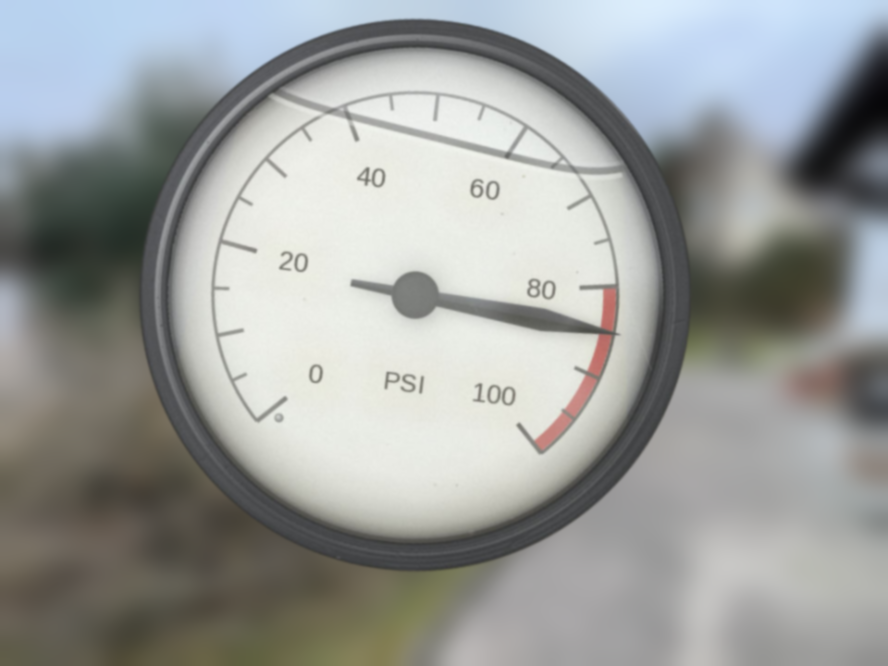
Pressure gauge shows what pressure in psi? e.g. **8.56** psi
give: **85** psi
